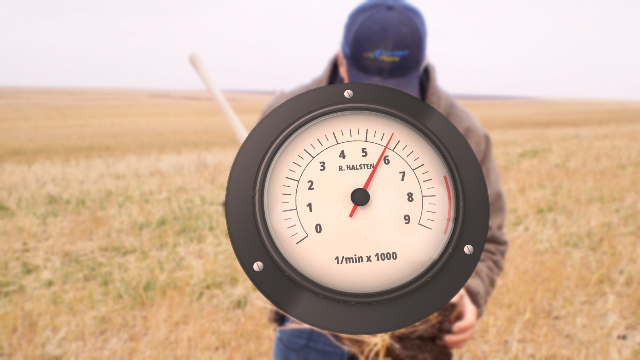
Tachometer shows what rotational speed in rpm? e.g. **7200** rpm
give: **5750** rpm
